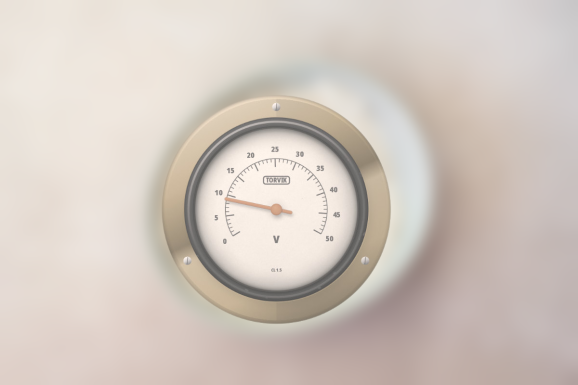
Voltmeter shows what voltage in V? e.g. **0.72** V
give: **9** V
